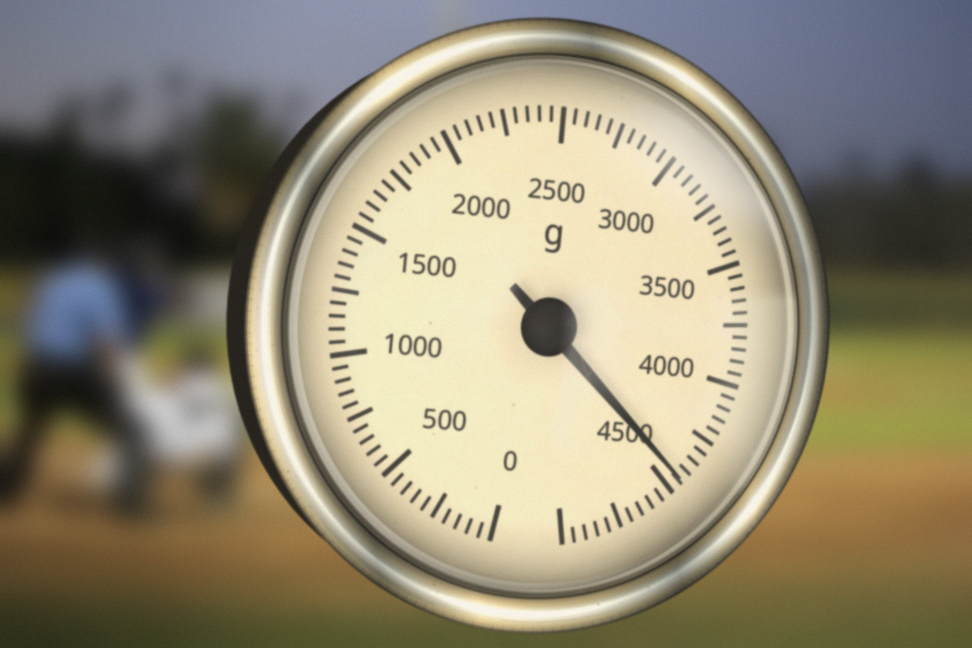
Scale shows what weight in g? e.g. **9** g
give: **4450** g
